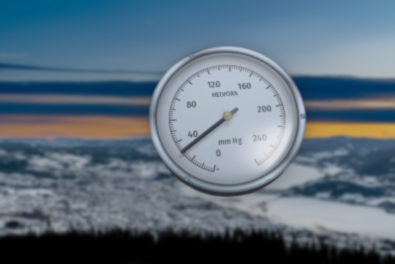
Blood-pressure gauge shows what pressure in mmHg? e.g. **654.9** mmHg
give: **30** mmHg
